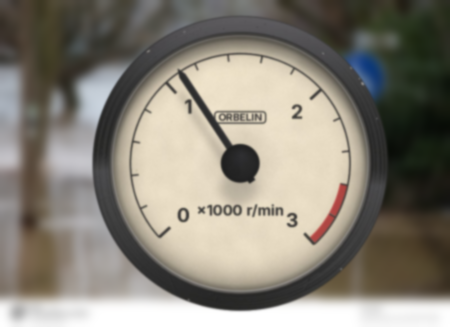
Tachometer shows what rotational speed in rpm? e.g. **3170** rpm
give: **1100** rpm
